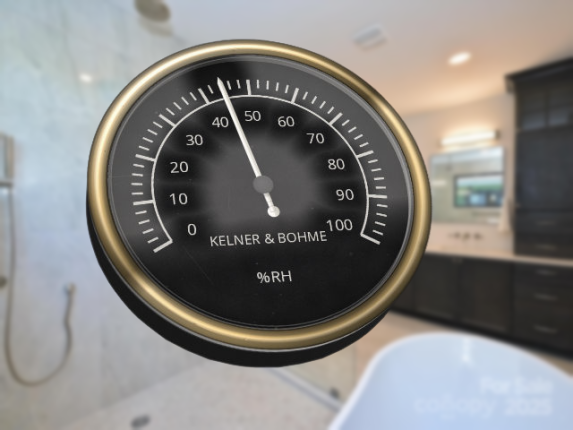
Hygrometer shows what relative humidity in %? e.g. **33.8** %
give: **44** %
